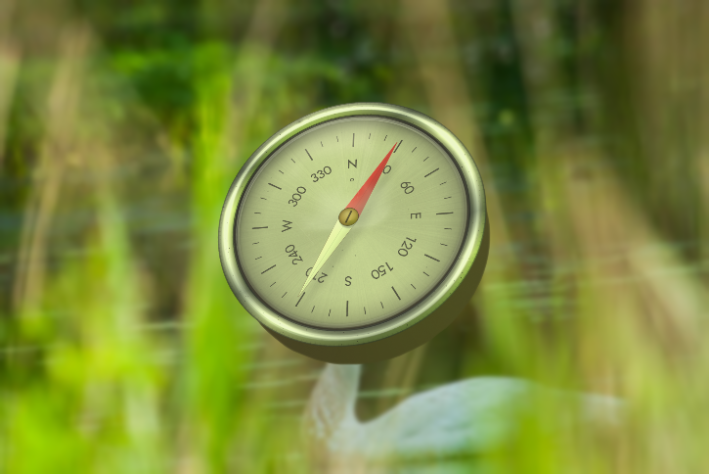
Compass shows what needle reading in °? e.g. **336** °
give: **30** °
